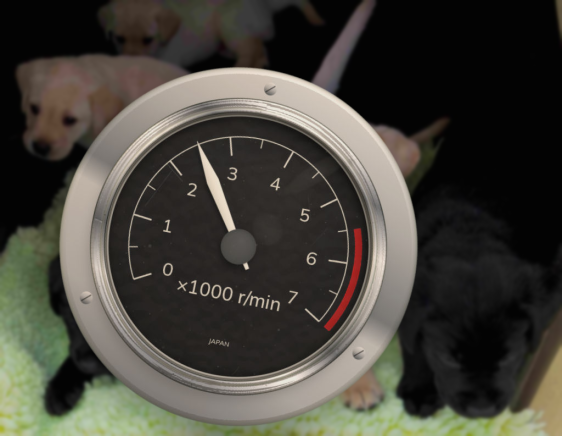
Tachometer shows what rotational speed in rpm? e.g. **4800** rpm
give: **2500** rpm
